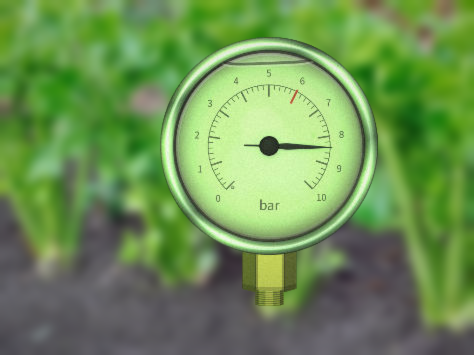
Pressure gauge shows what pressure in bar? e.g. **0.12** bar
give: **8.4** bar
